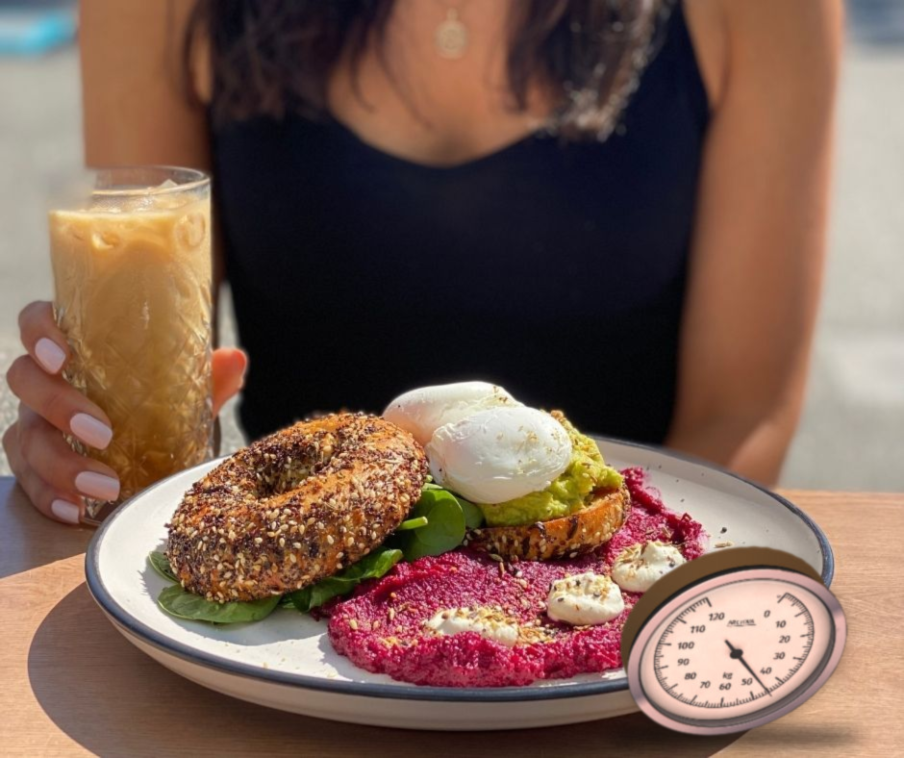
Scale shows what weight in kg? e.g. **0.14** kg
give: **45** kg
